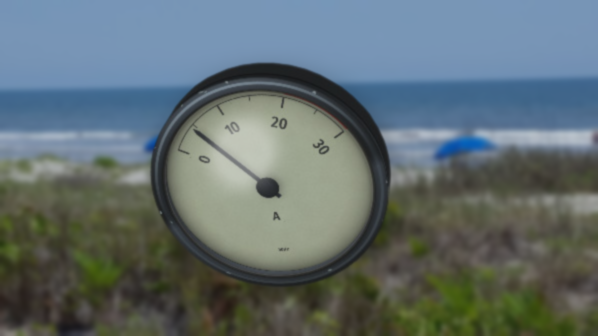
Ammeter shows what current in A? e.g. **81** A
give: **5** A
